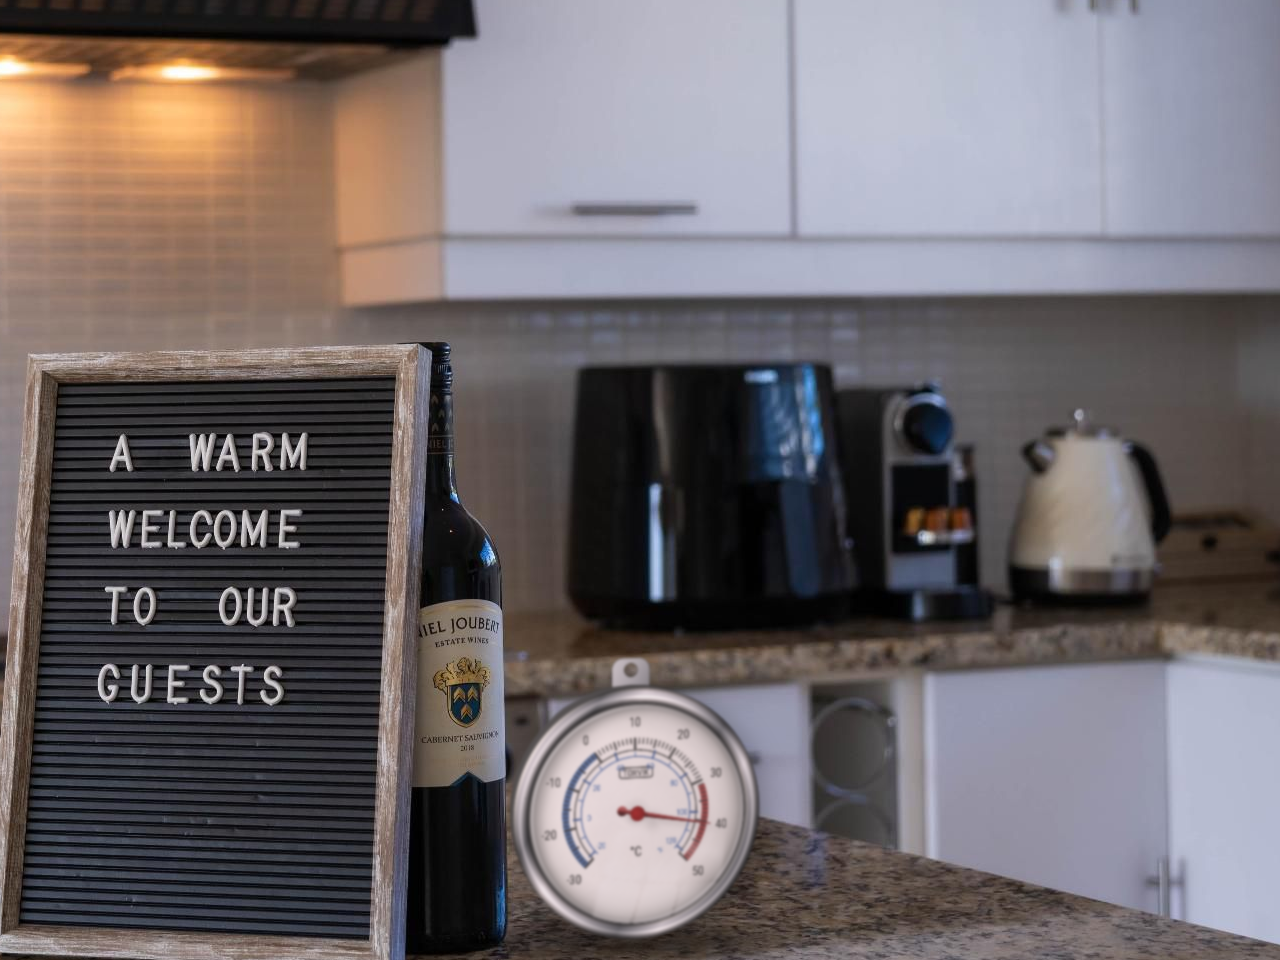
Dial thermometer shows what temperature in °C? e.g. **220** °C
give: **40** °C
